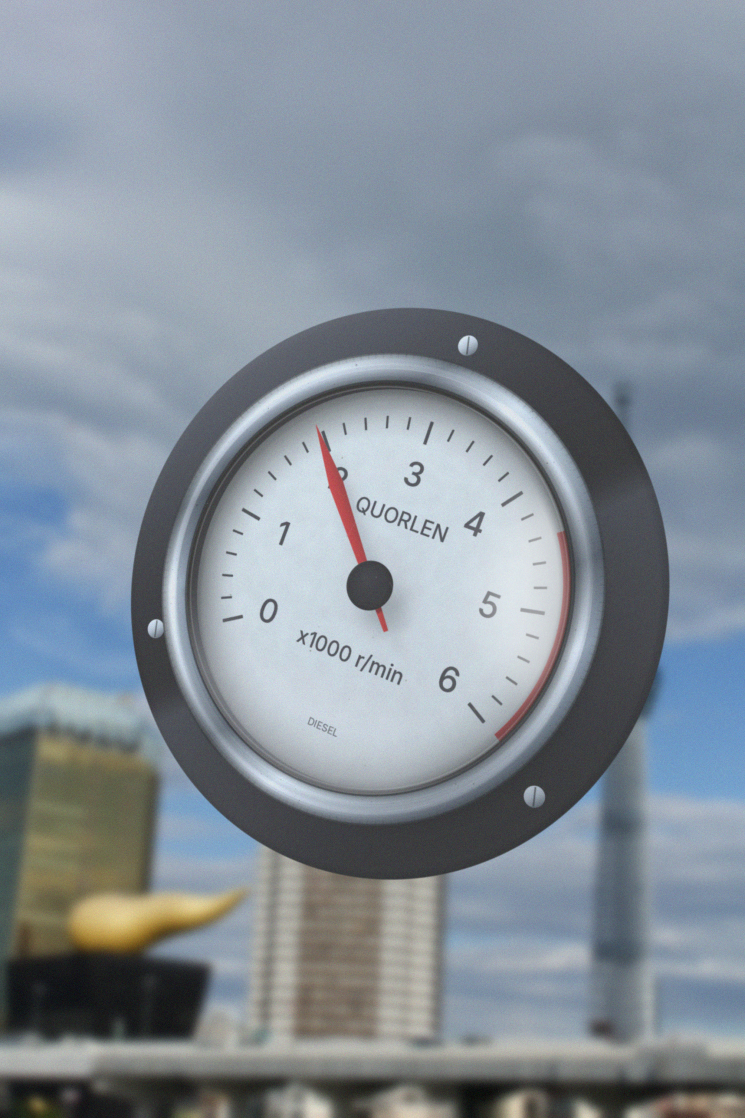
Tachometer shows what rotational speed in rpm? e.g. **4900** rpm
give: **2000** rpm
